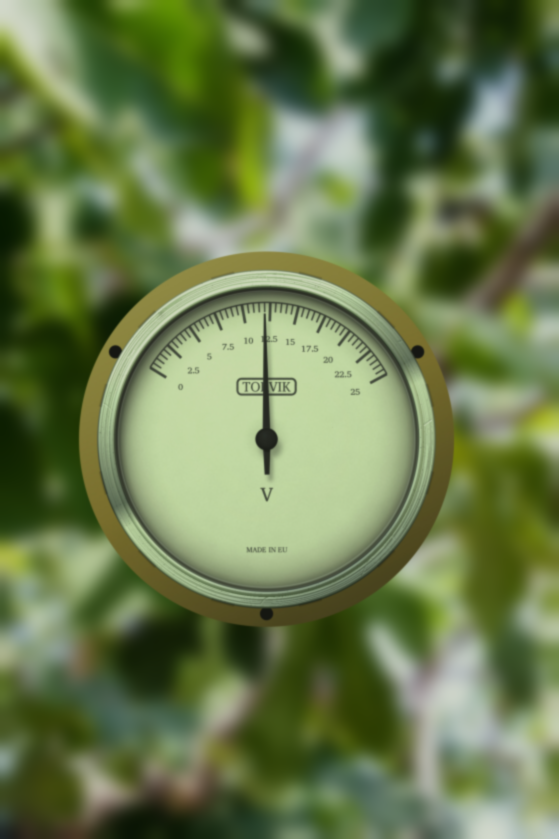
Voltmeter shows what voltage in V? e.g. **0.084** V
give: **12** V
